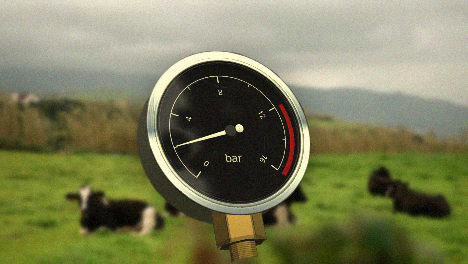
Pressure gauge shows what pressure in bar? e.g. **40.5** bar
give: **2** bar
